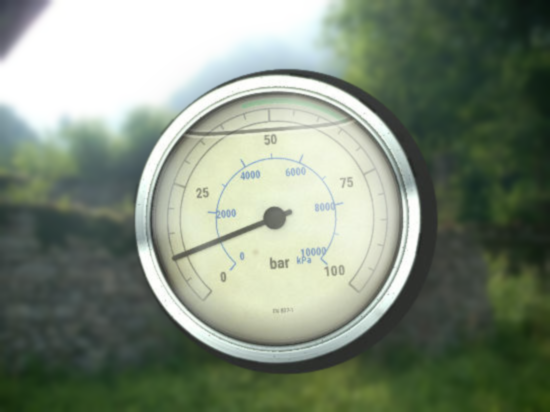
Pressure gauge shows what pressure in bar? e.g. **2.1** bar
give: **10** bar
